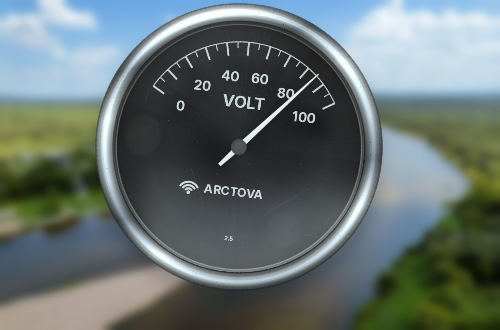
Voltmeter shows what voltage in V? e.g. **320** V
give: **85** V
